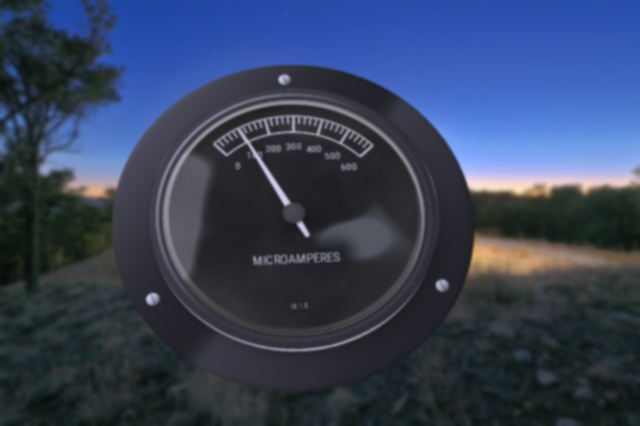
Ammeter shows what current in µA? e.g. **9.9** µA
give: **100** µA
